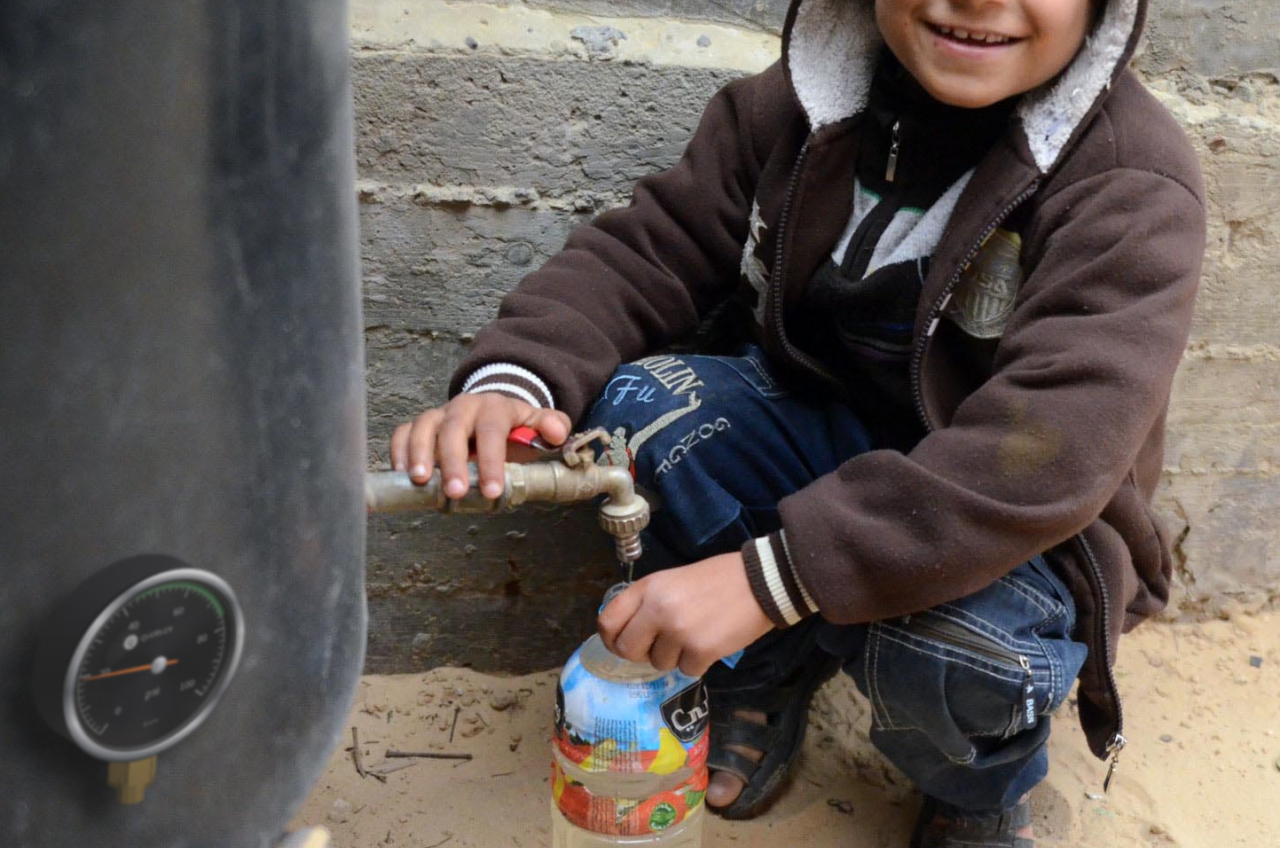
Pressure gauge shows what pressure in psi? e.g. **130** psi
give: **20** psi
